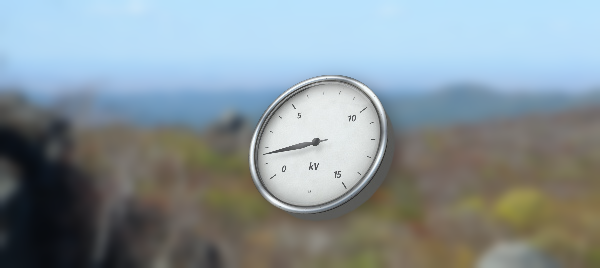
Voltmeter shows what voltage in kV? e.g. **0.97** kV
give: **1.5** kV
